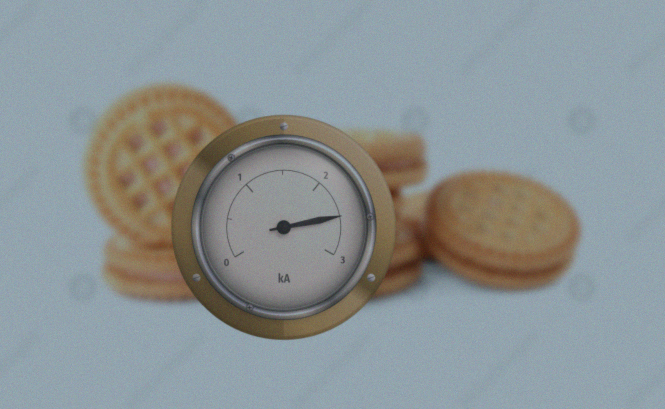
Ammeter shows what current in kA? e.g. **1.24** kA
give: **2.5** kA
